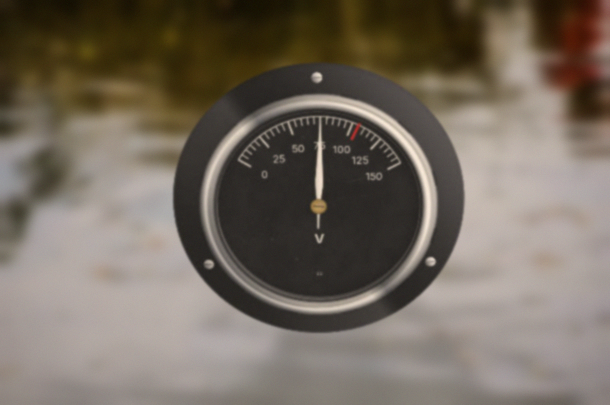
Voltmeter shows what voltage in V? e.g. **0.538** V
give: **75** V
